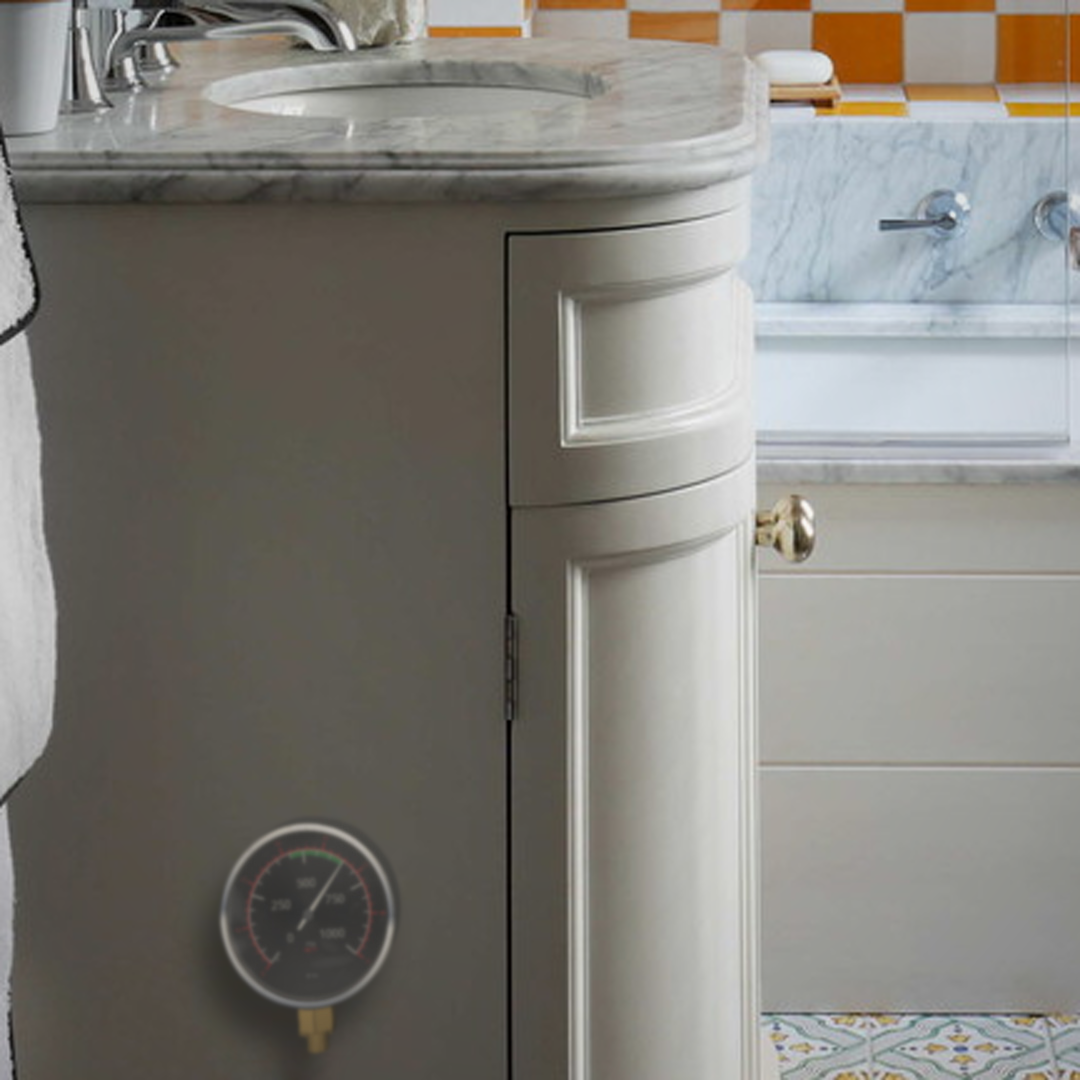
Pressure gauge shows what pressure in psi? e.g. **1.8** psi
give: **650** psi
